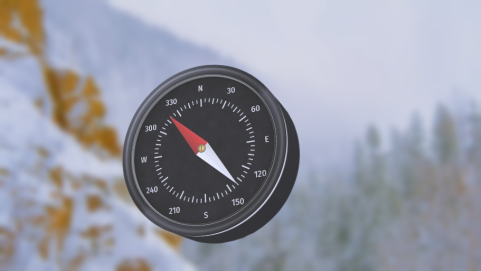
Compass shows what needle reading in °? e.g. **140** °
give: **320** °
